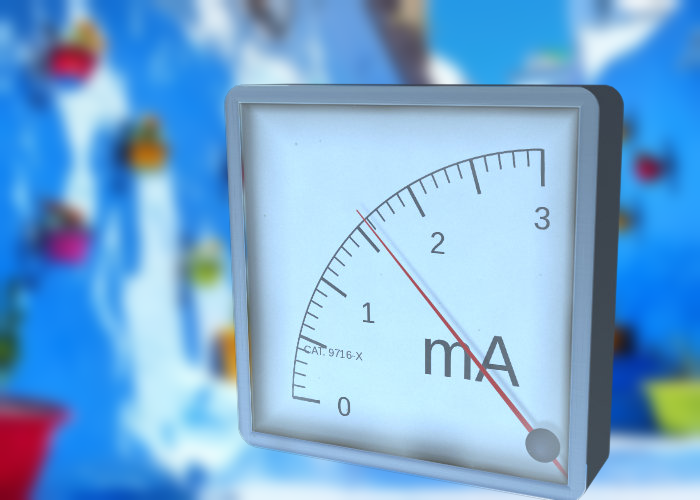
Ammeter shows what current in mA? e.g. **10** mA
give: **1.6** mA
